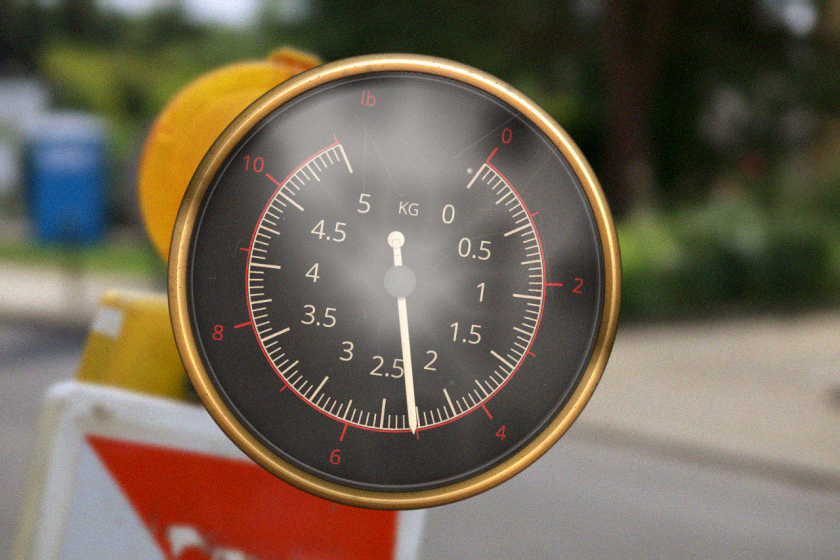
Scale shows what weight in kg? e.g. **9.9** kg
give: **2.3** kg
